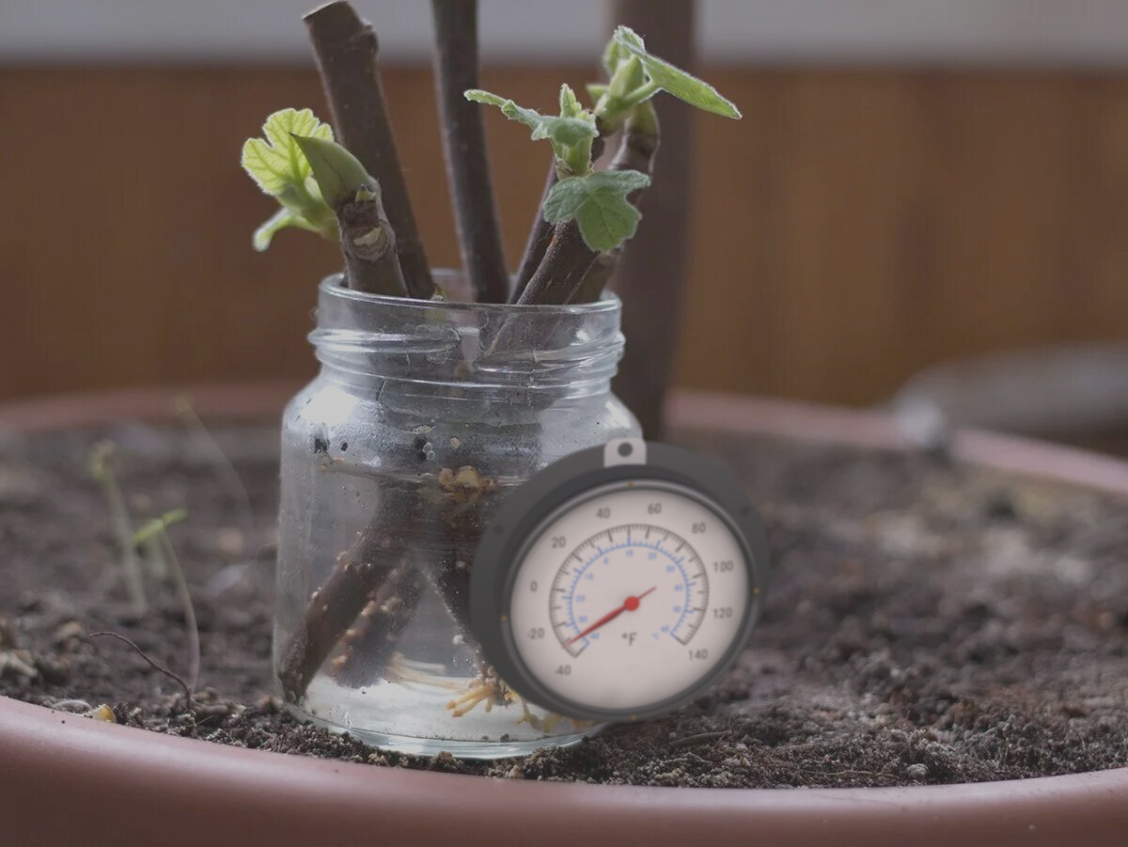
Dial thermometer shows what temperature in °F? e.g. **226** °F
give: **-30** °F
